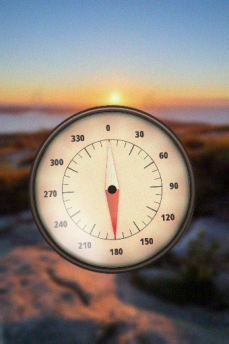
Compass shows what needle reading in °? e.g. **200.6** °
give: **180** °
